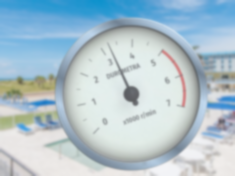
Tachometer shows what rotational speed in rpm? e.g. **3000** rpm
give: **3250** rpm
